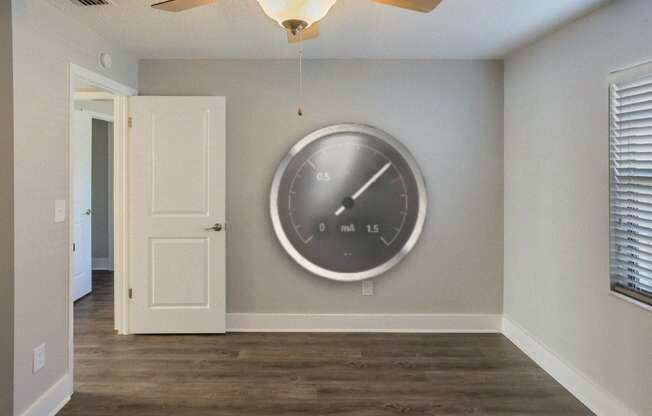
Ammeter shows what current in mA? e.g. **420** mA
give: **1** mA
